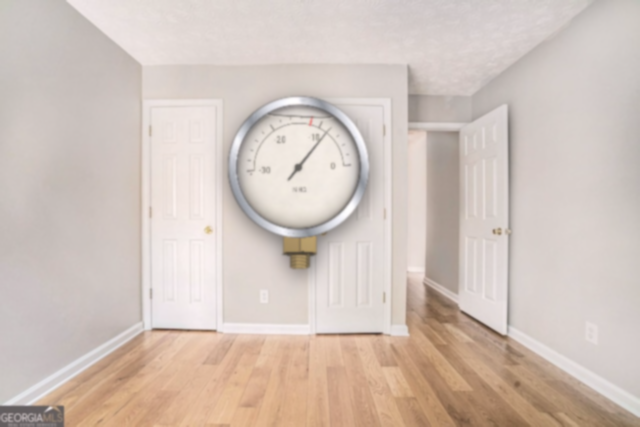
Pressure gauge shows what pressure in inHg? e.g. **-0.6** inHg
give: **-8** inHg
